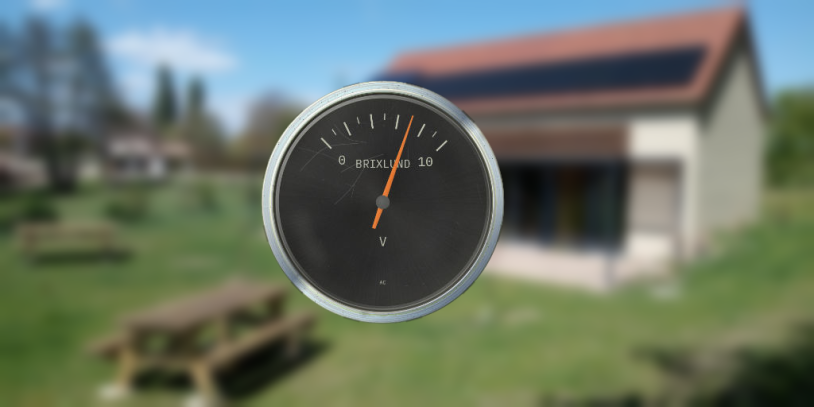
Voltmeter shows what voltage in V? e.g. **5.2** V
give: **7** V
